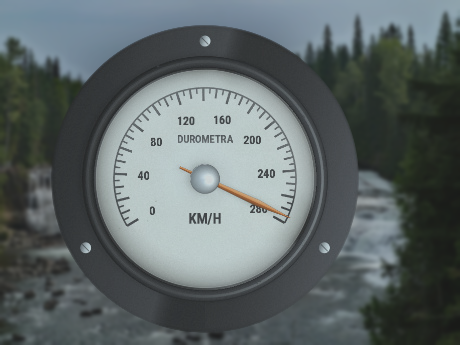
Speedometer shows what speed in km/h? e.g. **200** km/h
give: **275** km/h
